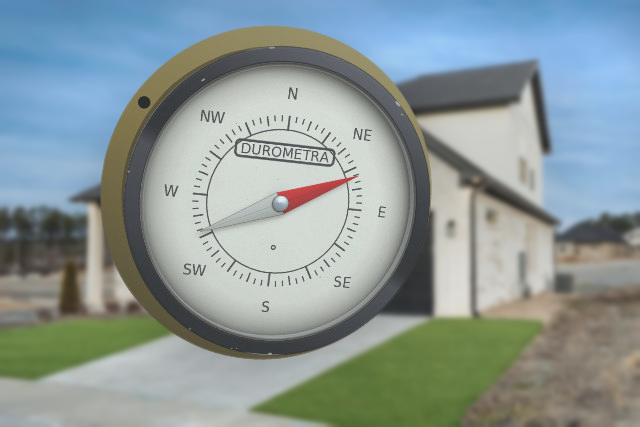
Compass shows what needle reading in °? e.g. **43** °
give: **65** °
